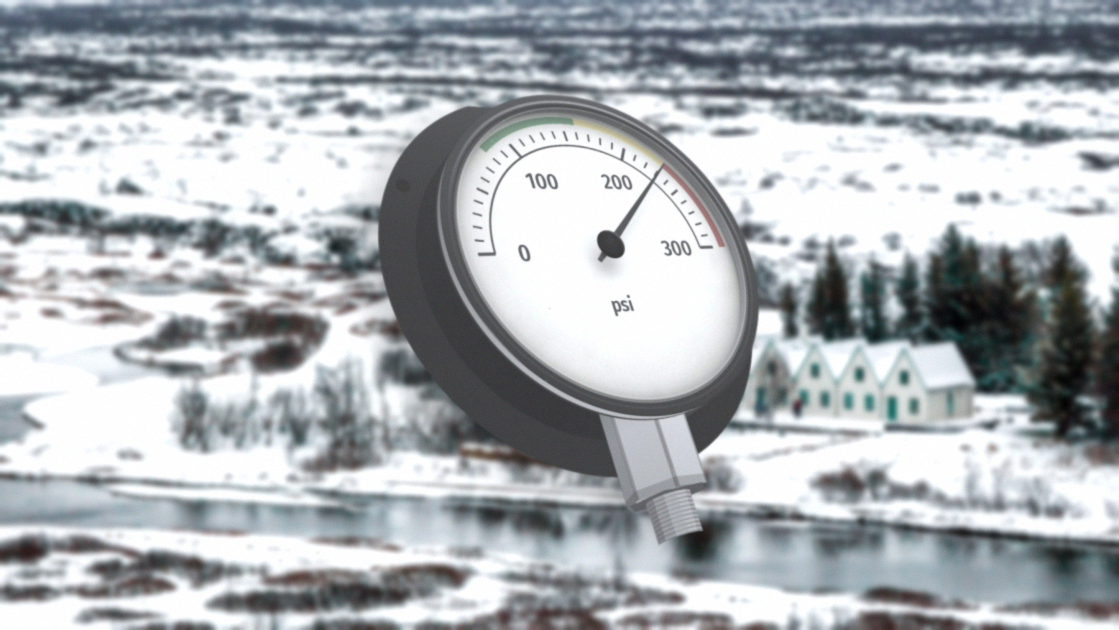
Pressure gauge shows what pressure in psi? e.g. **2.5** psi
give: **230** psi
